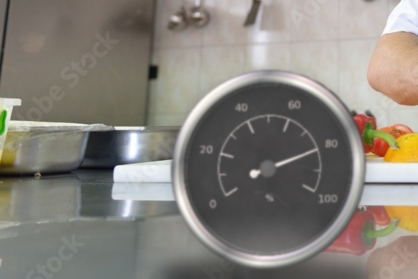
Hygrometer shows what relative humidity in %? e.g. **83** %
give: **80** %
